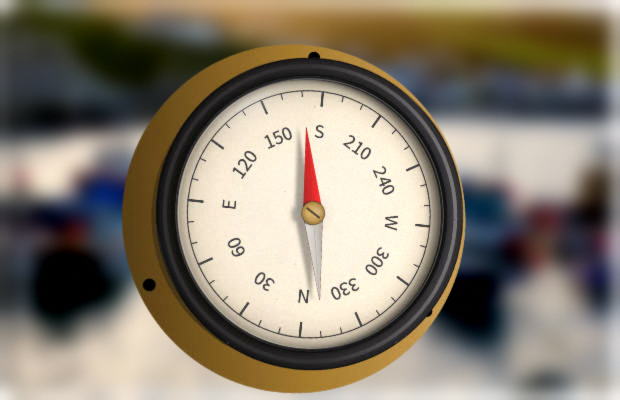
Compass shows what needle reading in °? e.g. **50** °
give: **170** °
